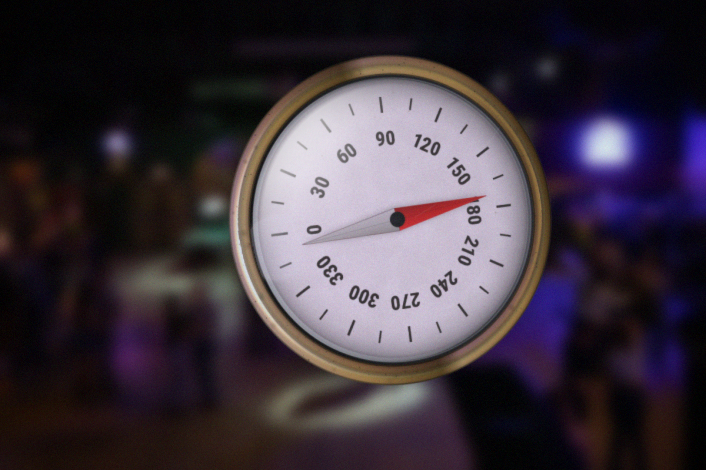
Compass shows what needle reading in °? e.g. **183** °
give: **172.5** °
